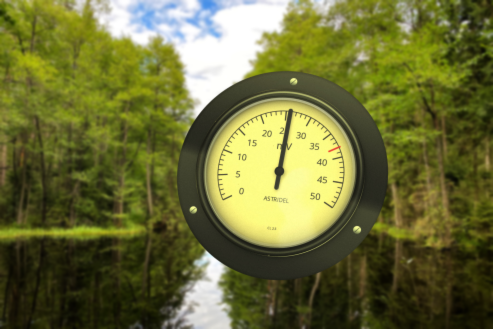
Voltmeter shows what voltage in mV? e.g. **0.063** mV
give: **26** mV
